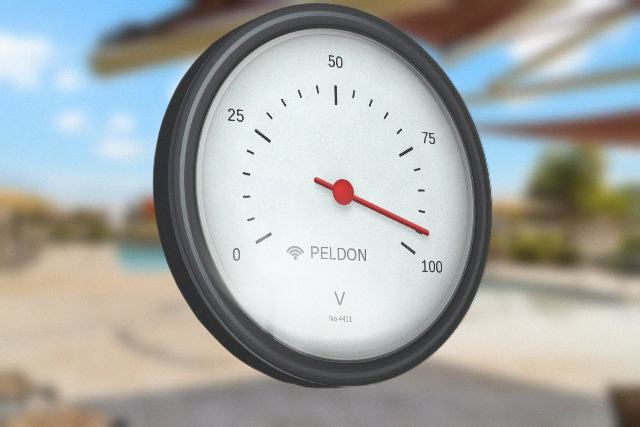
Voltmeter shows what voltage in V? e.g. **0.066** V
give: **95** V
